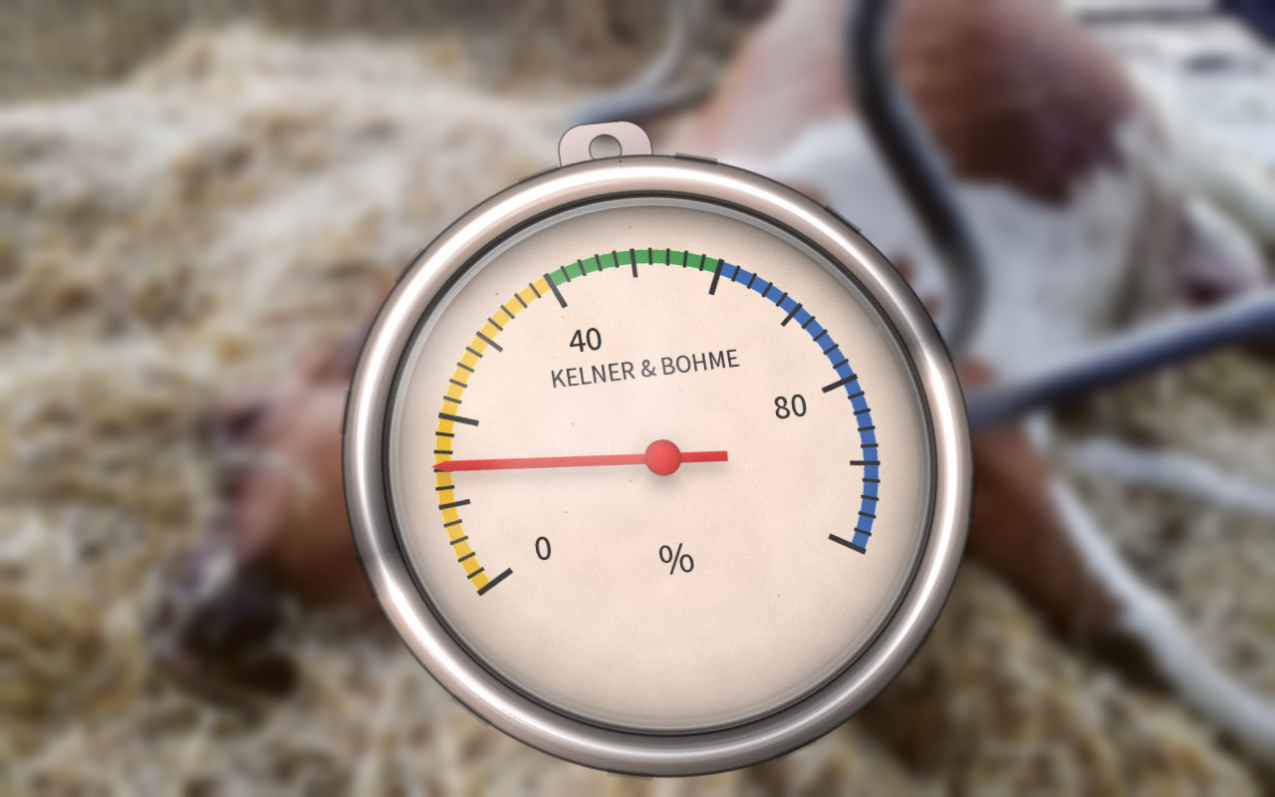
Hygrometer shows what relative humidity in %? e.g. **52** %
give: **14** %
